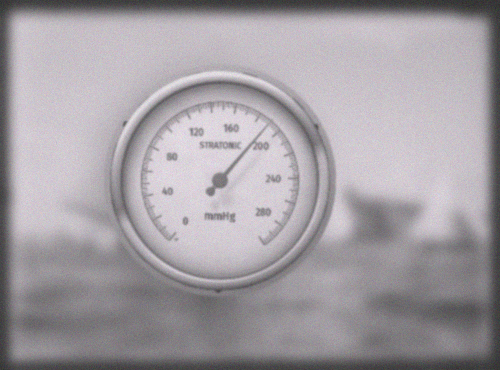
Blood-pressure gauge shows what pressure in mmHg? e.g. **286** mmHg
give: **190** mmHg
